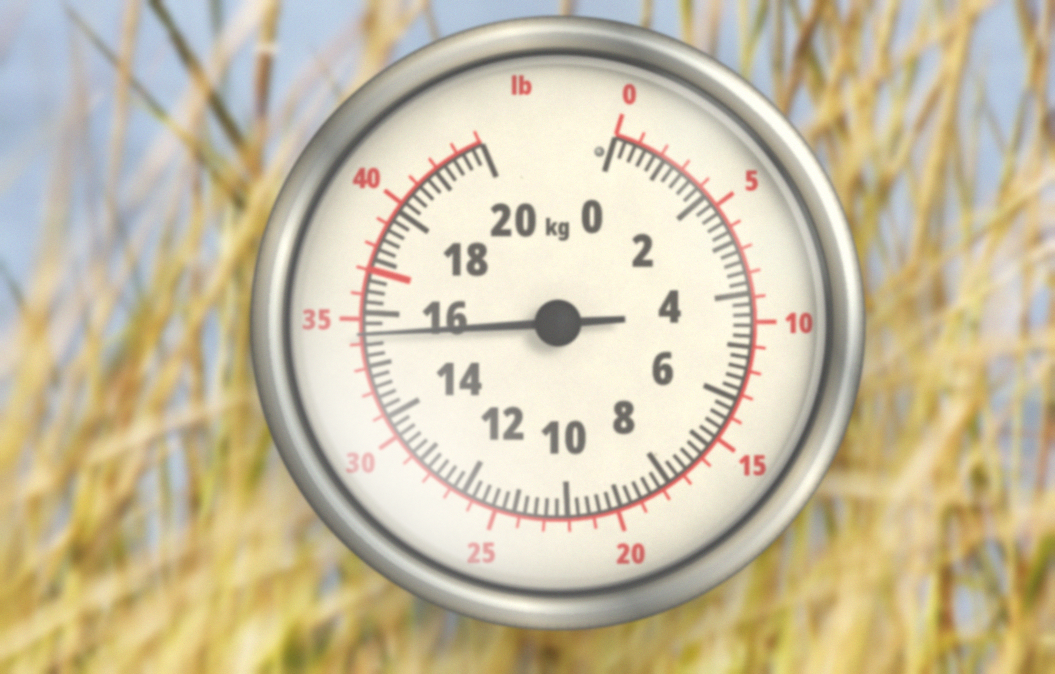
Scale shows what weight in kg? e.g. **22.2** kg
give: **15.6** kg
